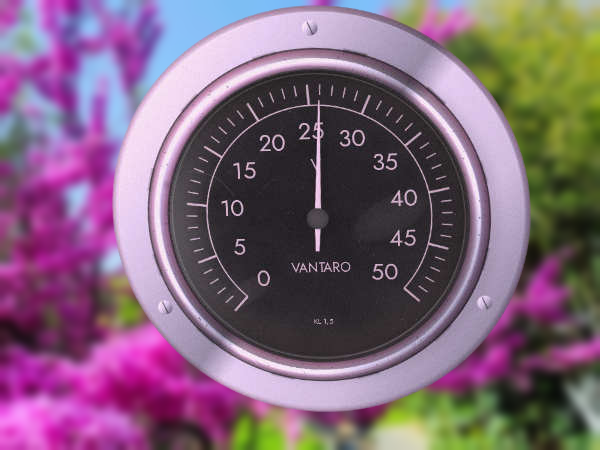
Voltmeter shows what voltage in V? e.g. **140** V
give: **26** V
